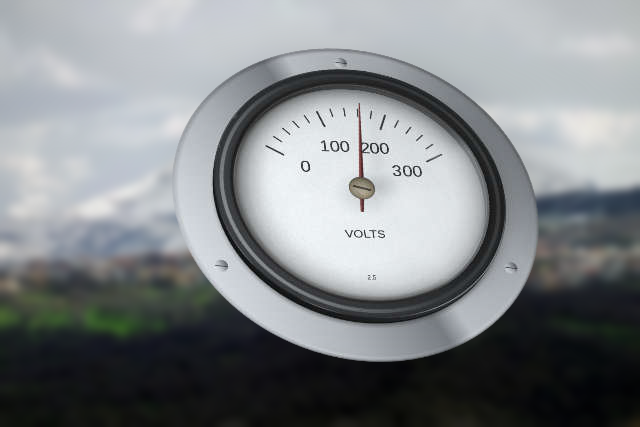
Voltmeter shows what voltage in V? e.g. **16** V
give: **160** V
